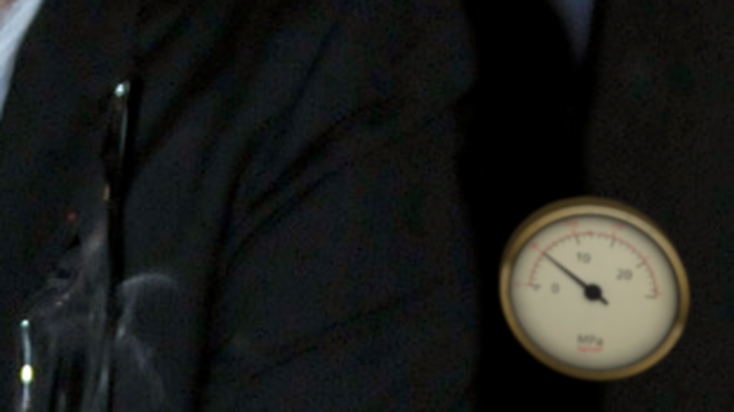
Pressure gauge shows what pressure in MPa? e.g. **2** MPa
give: **5** MPa
